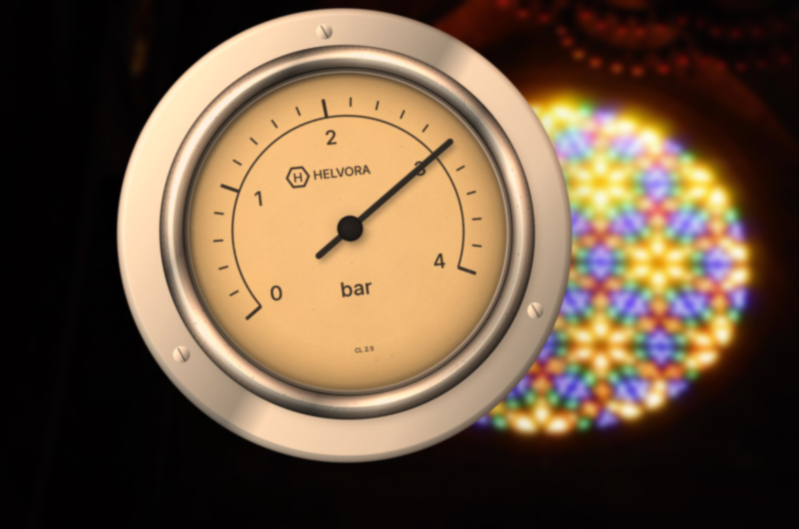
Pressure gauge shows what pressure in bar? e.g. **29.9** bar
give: **3** bar
